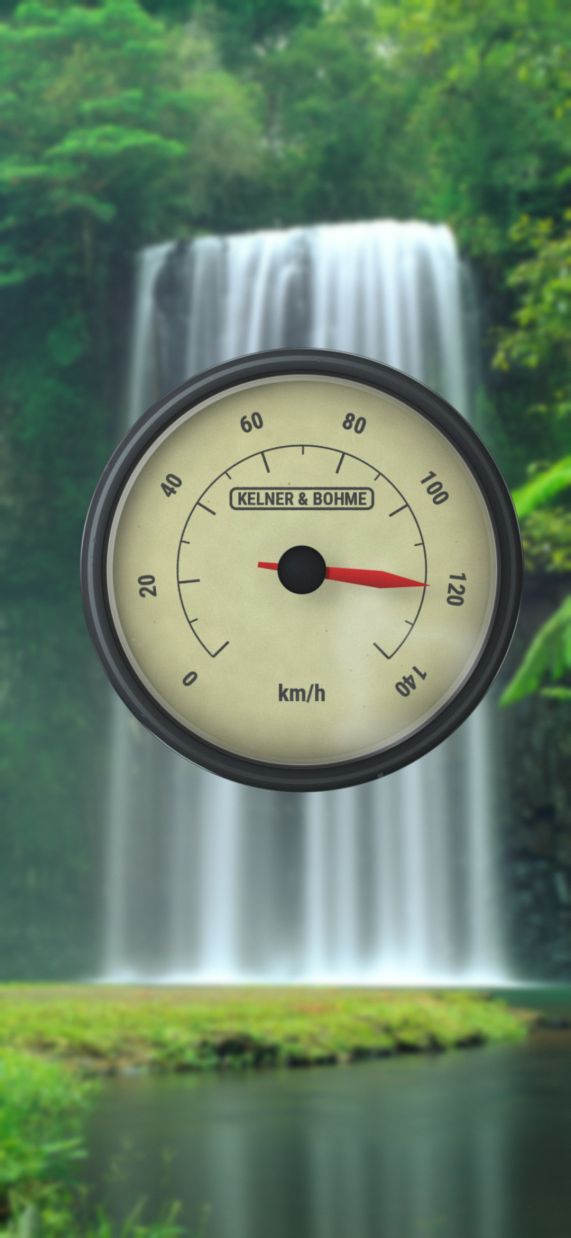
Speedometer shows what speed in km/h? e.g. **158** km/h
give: **120** km/h
